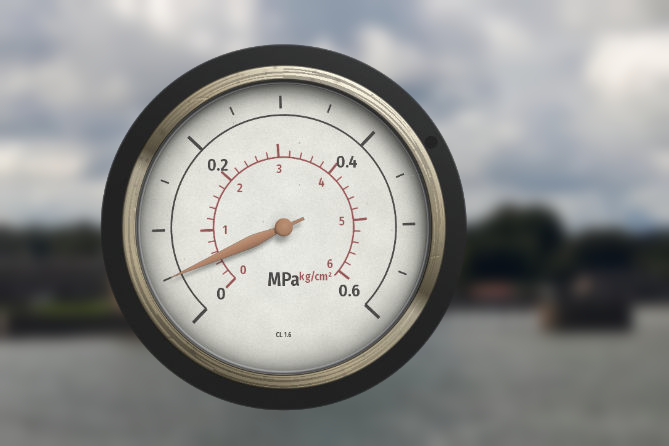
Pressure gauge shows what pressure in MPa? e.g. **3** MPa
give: **0.05** MPa
